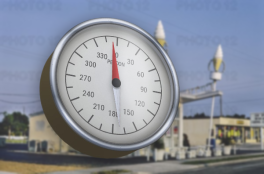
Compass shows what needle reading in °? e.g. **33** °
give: **352.5** °
